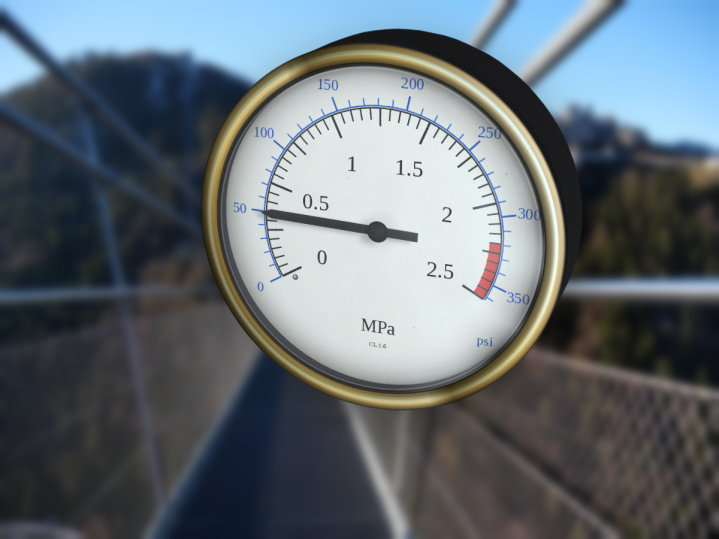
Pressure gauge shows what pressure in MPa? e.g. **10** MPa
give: **0.35** MPa
